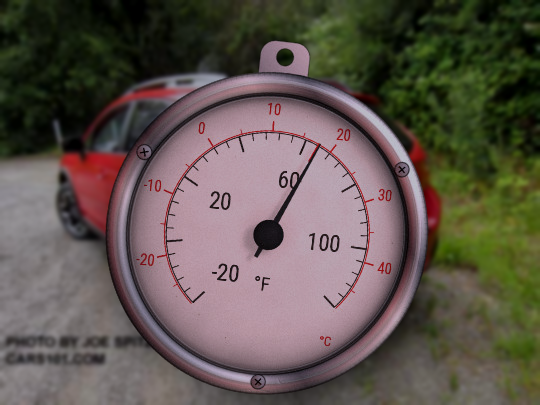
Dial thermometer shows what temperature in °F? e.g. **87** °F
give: **64** °F
